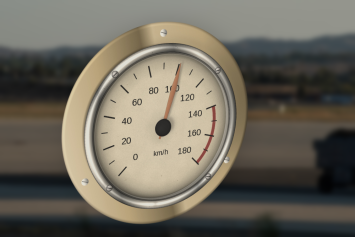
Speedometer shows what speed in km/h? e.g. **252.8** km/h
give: **100** km/h
